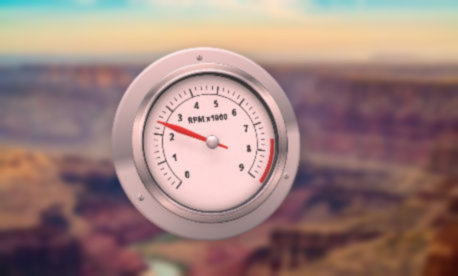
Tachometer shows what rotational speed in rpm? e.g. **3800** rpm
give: **2400** rpm
